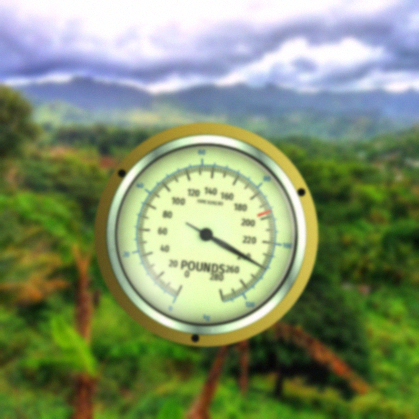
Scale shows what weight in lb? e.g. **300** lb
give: **240** lb
